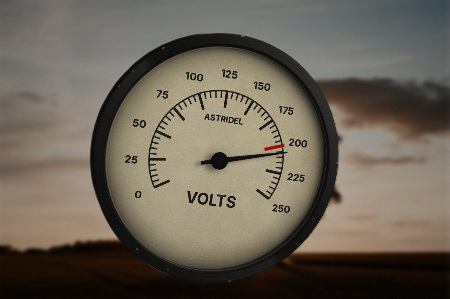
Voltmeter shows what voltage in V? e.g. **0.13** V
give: **205** V
